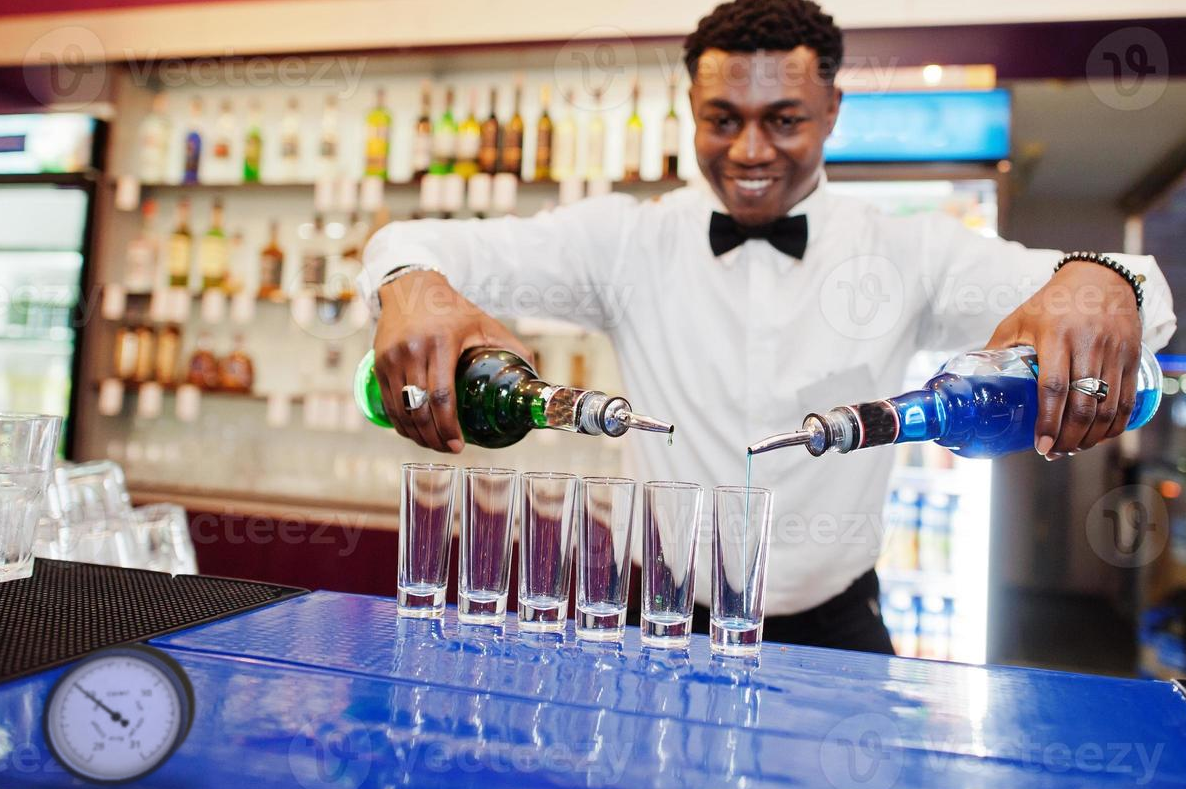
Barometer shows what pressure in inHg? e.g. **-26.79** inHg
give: **29** inHg
